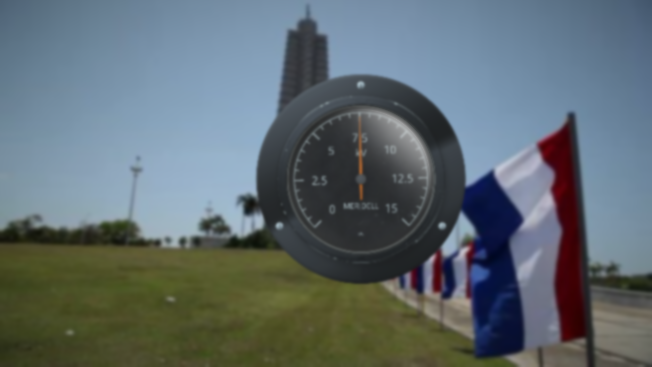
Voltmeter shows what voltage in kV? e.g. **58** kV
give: **7.5** kV
